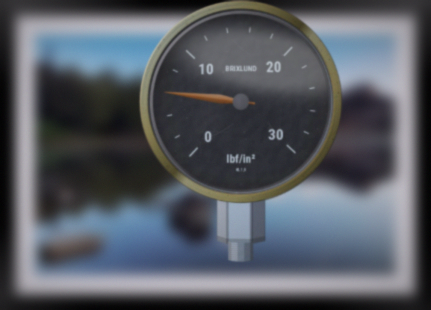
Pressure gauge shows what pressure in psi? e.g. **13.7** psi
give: **6** psi
